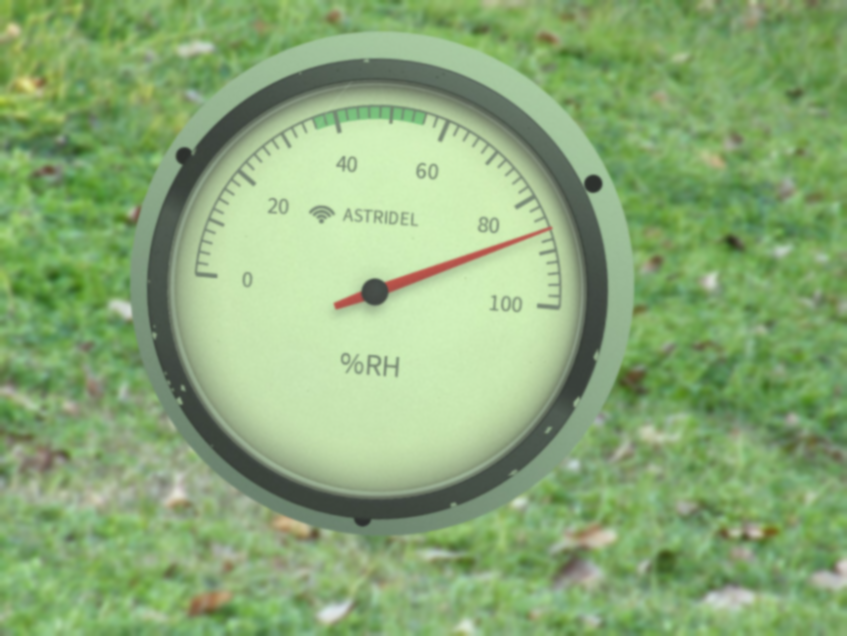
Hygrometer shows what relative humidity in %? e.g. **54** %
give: **86** %
